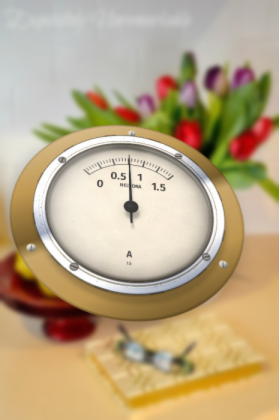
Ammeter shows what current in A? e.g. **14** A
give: **0.75** A
